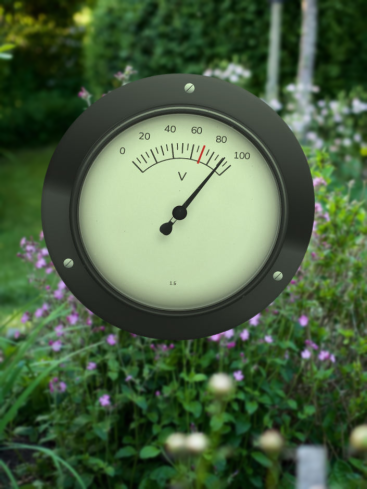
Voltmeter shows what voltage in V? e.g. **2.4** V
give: **90** V
